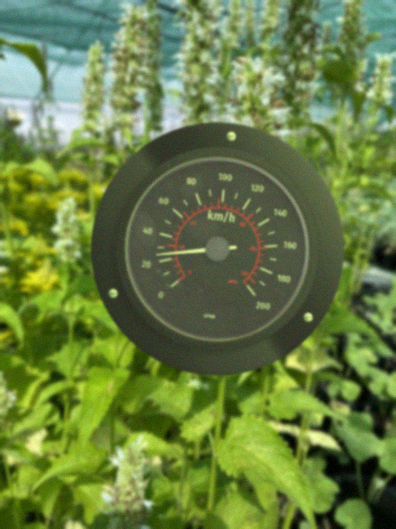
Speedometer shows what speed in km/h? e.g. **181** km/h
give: **25** km/h
